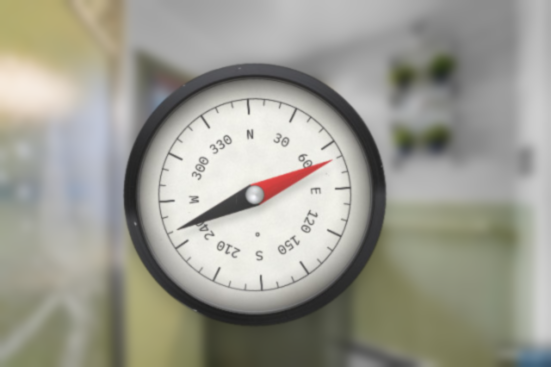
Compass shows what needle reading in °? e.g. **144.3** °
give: **70** °
